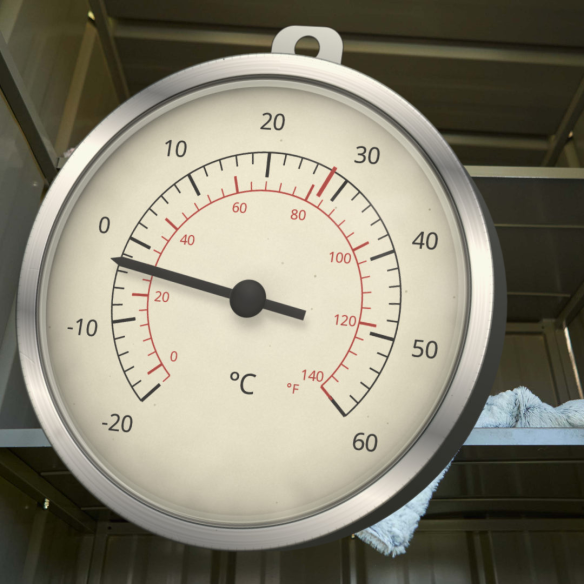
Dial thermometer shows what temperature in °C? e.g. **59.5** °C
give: **-3** °C
